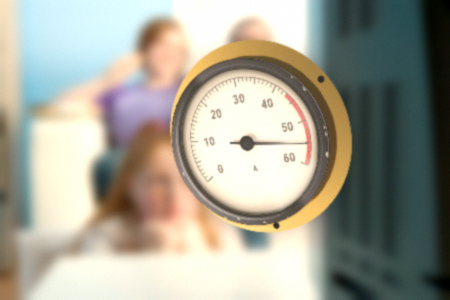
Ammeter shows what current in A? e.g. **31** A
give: **55** A
